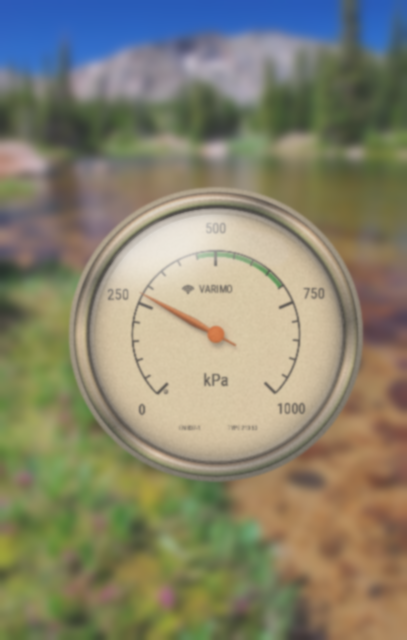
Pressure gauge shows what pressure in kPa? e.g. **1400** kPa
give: **275** kPa
